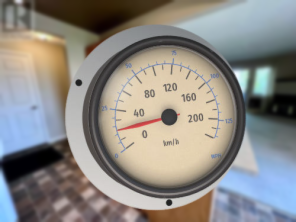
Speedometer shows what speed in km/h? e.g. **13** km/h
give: **20** km/h
